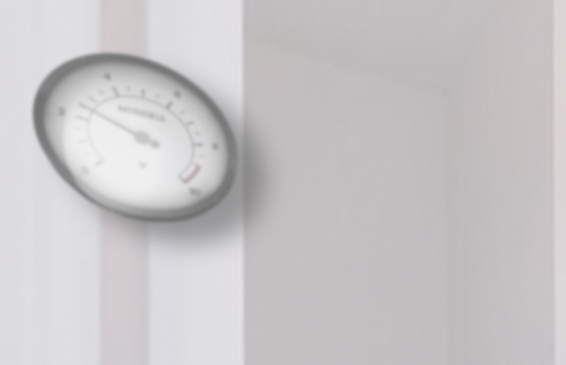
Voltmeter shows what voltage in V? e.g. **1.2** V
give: **2.5** V
